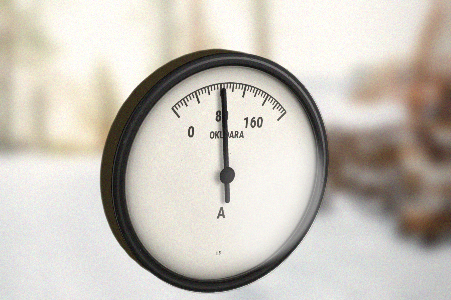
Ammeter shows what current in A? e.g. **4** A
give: **80** A
